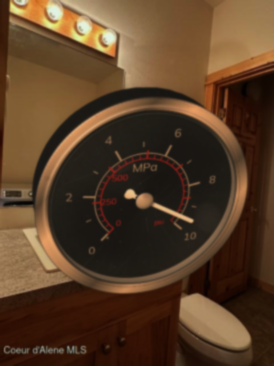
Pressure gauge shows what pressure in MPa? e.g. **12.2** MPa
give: **9.5** MPa
